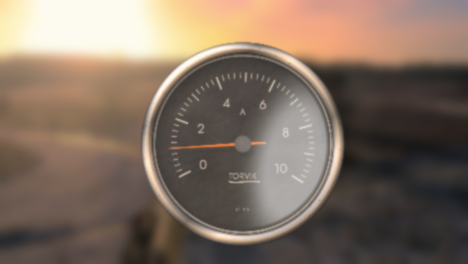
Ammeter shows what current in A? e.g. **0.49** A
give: **1** A
